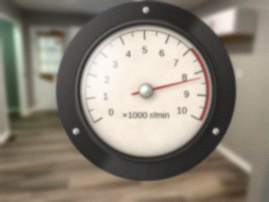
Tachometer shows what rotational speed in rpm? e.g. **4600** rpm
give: **8250** rpm
